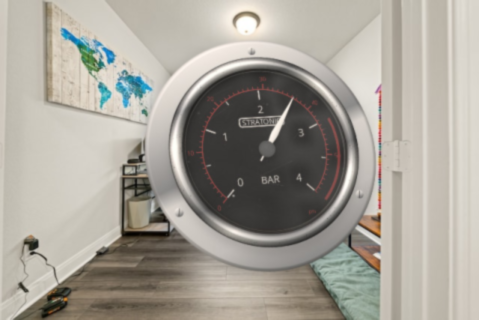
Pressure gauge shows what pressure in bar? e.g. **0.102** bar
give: **2.5** bar
